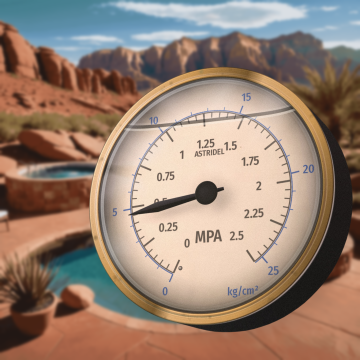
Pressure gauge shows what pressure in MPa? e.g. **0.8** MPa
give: **0.45** MPa
